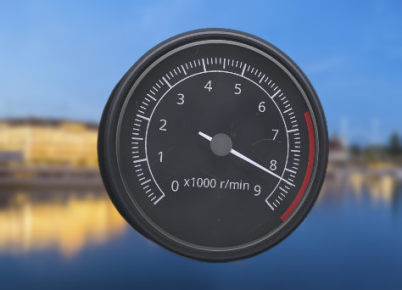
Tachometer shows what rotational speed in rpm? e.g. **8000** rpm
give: **8300** rpm
